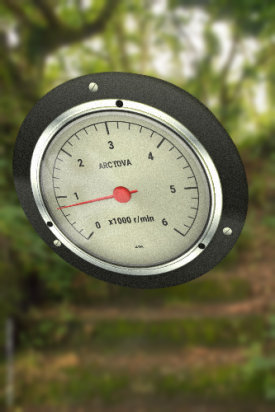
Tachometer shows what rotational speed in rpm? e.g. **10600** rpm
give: **800** rpm
